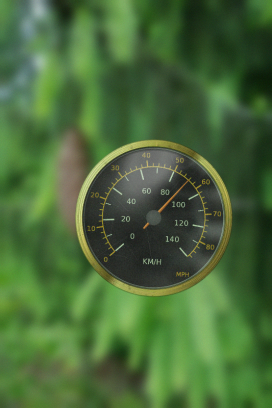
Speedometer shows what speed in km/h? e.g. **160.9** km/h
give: **90** km/h
